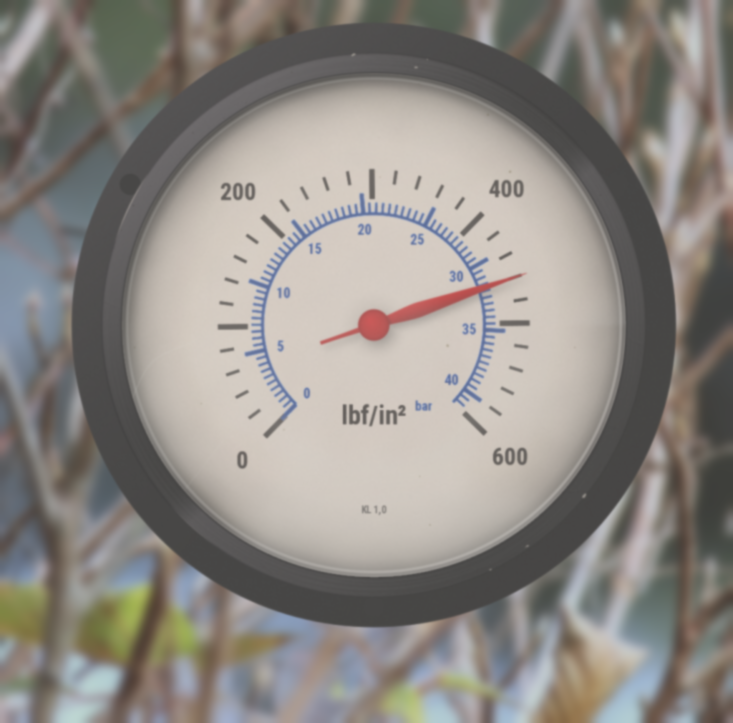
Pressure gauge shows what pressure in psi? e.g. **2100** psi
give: **460** psi
